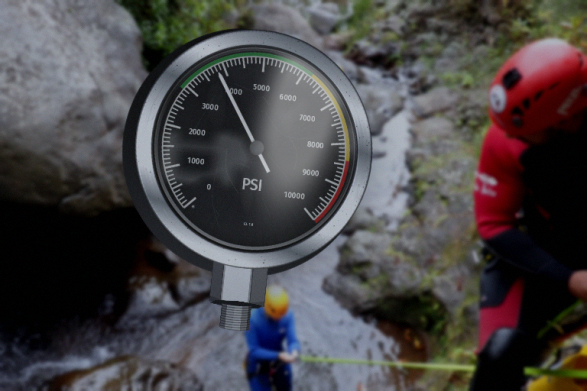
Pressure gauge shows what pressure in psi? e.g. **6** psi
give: **3800** psi
